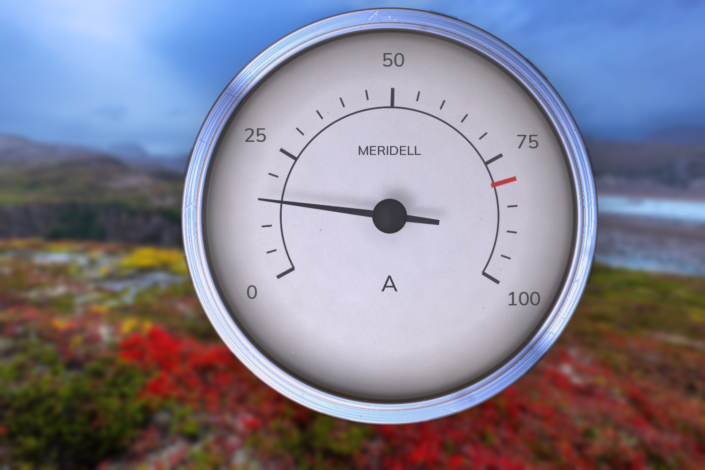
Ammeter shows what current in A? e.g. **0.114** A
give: **15** A
